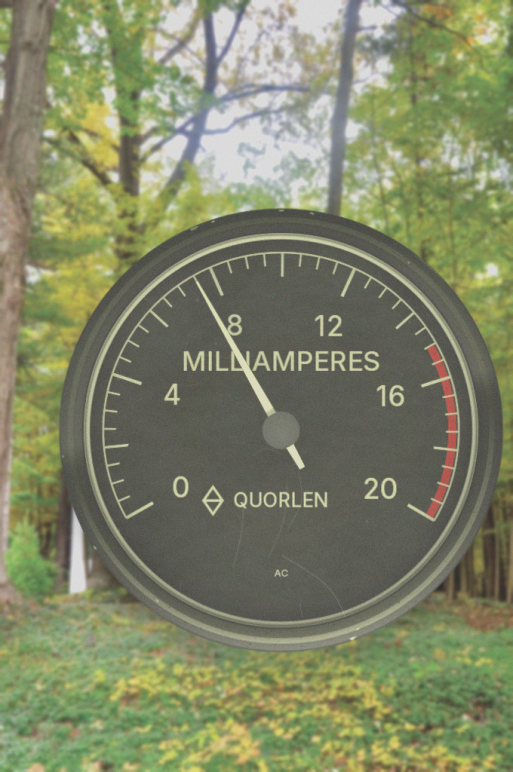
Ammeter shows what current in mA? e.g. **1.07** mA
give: **7.5** mA
